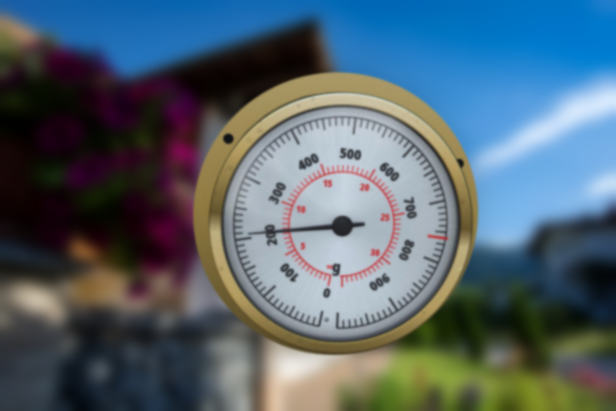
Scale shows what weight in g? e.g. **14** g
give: **210** g
